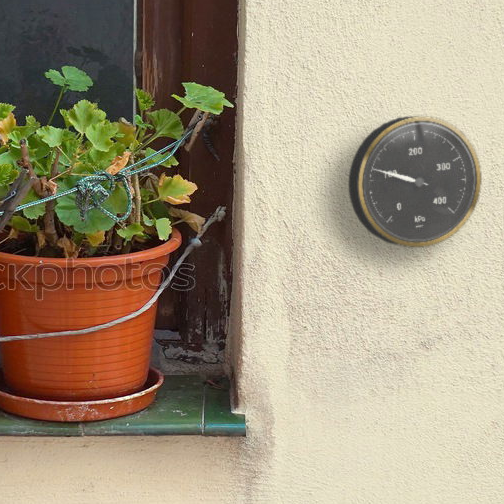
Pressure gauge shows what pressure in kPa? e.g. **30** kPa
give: **100** kPa
